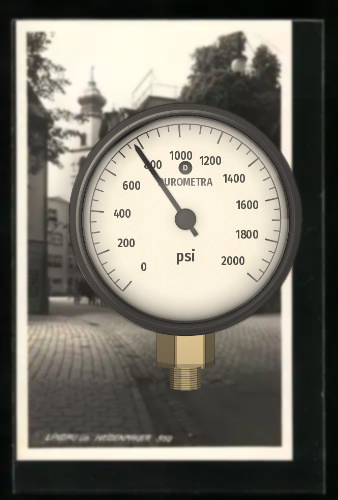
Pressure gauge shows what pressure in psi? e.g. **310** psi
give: **775** psi
